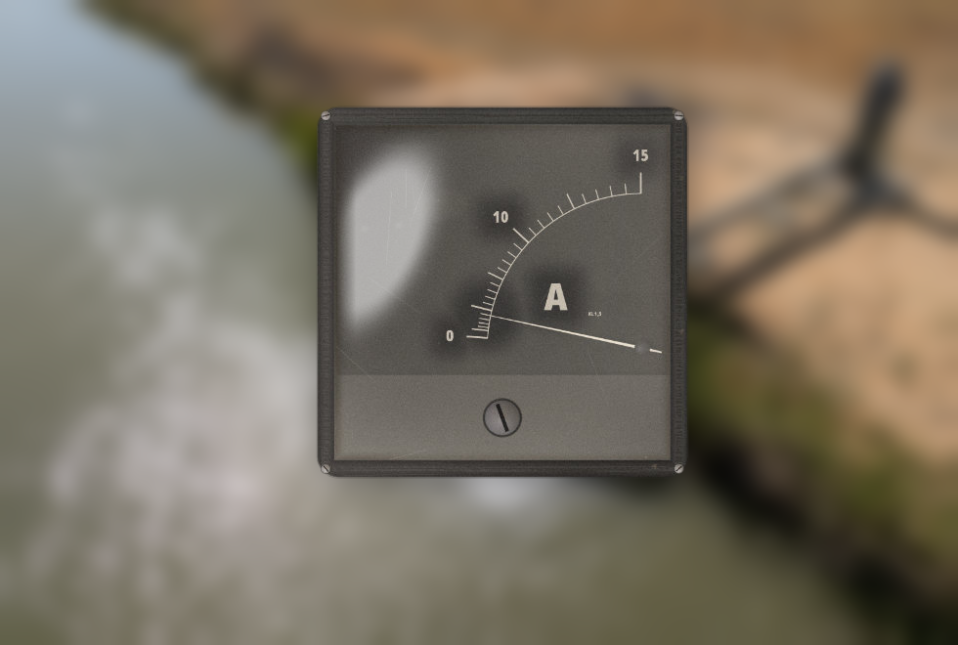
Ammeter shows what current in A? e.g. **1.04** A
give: **4.5** A
